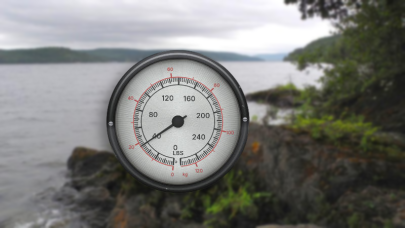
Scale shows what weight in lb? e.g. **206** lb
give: **40** lb
